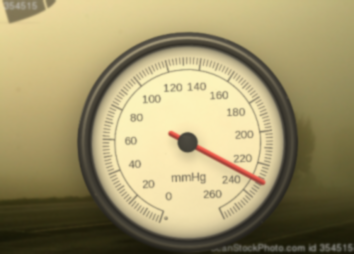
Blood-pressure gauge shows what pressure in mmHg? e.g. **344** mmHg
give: **230** mmHg
